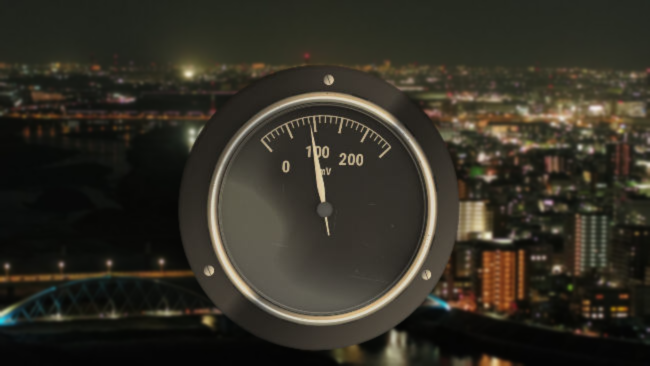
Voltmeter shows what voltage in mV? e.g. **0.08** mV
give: **90** mV
